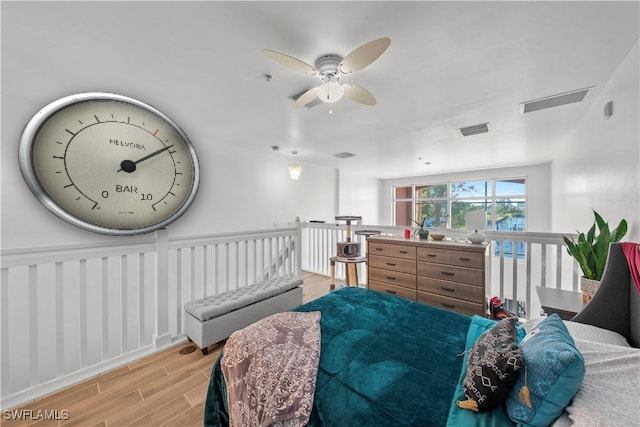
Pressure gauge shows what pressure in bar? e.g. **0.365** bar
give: **6.75** bar
